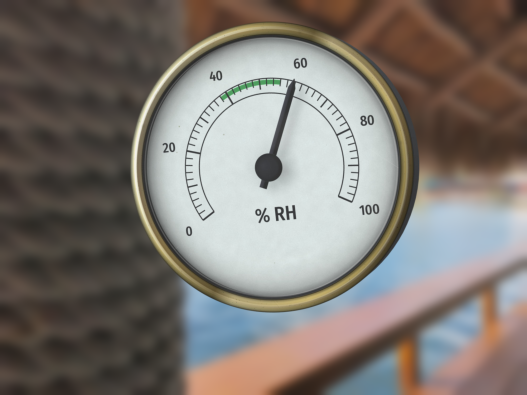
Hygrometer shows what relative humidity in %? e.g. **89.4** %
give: **60** %
